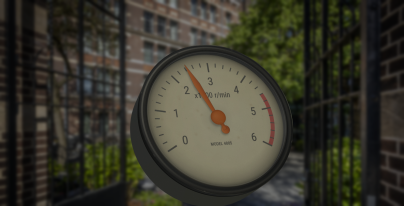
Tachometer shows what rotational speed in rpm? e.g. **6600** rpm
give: **2400** rpm
